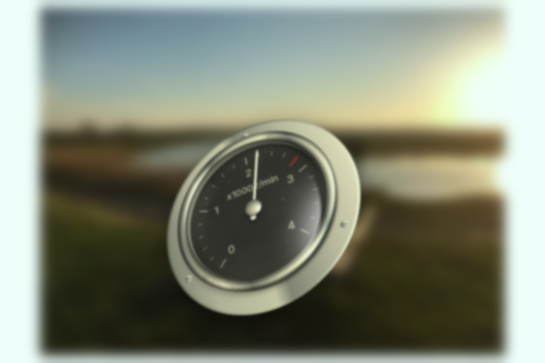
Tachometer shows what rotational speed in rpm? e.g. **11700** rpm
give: **2200** rpm
